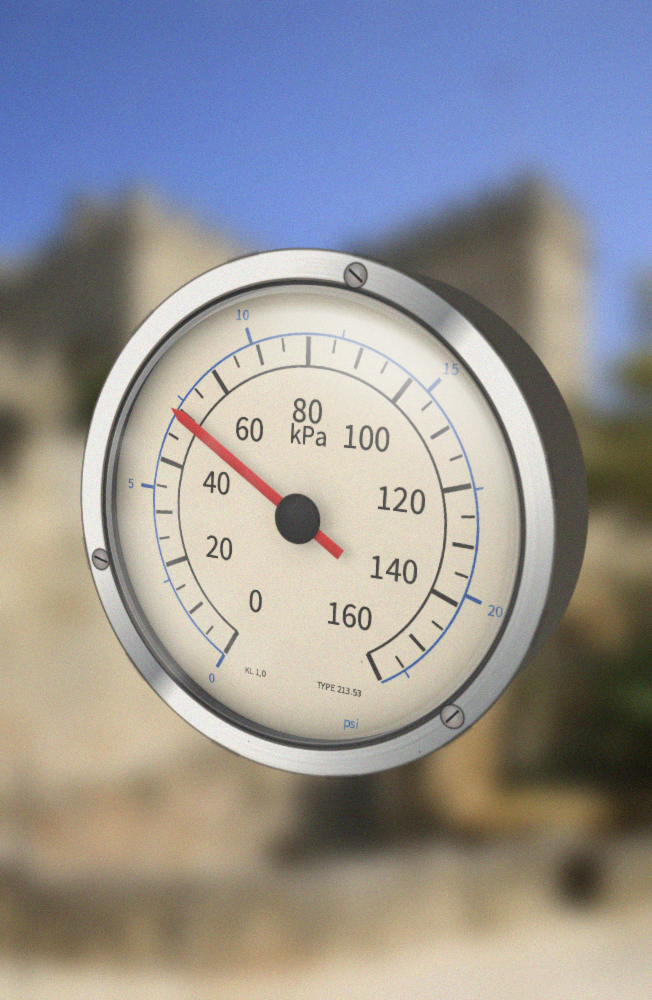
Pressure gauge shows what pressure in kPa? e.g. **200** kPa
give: **50** kPa
